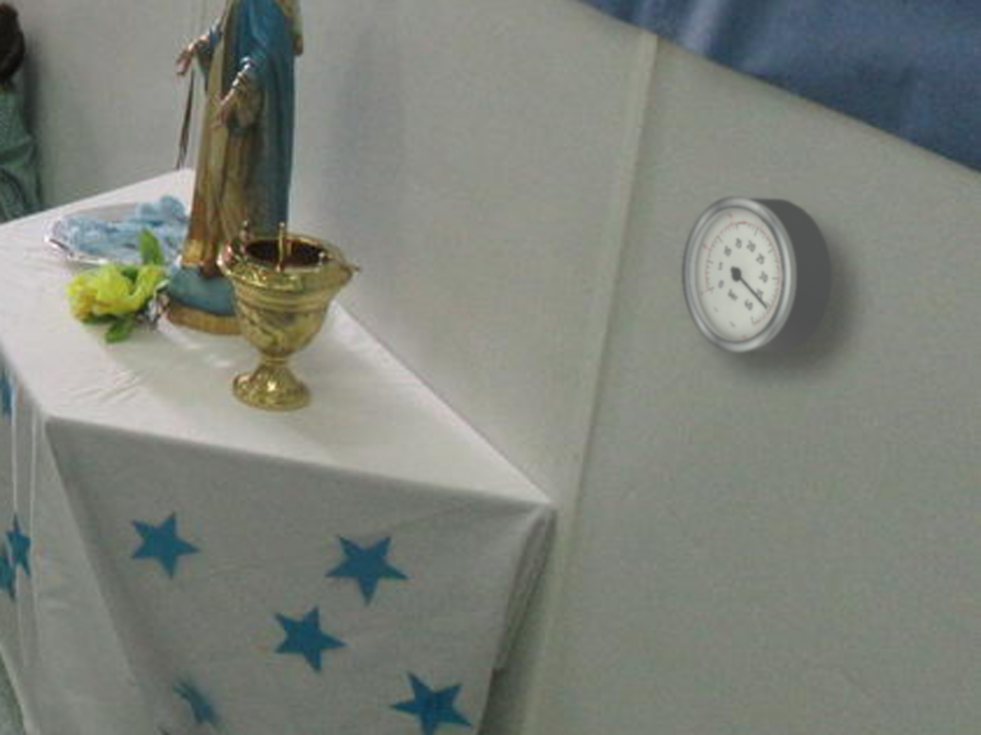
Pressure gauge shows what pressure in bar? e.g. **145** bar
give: **35** bar
